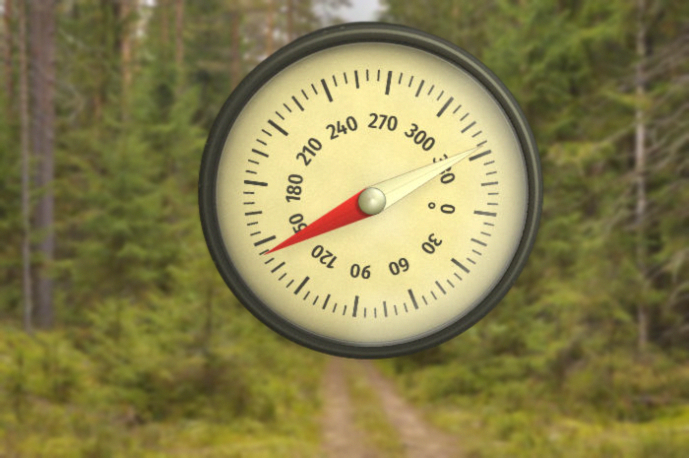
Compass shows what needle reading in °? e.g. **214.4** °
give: **145** °
